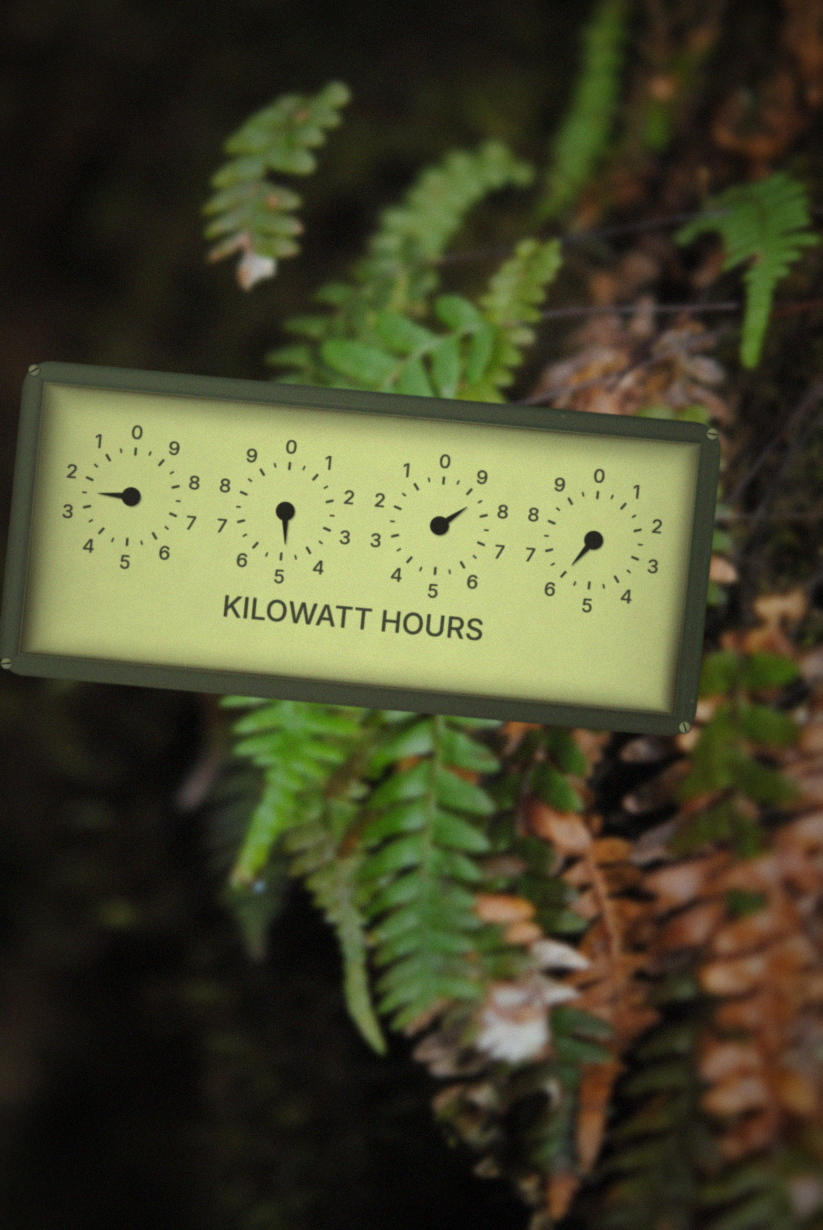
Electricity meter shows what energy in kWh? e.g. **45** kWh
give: **2486** kWh
